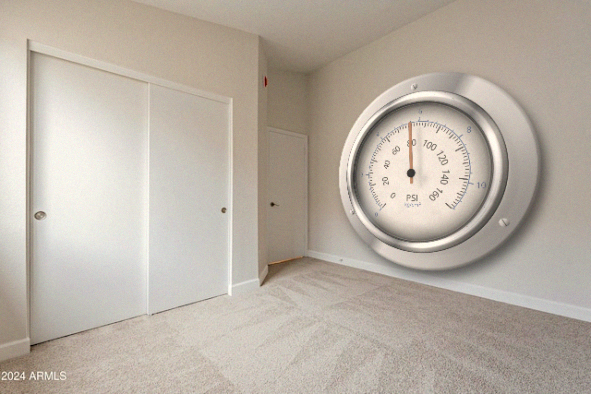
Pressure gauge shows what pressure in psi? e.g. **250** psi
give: **80** psi
